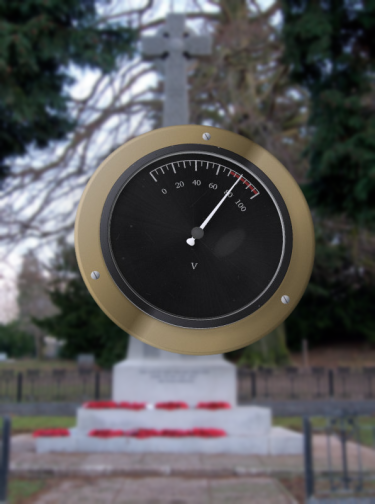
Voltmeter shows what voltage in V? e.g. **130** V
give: **80** V
